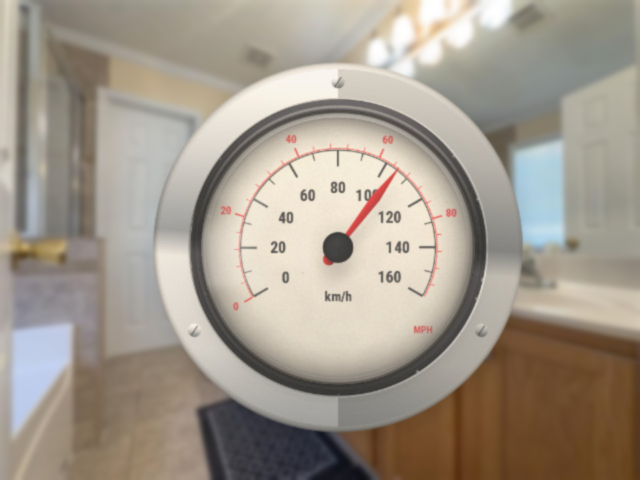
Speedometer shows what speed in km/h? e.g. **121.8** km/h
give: **105** km/h
